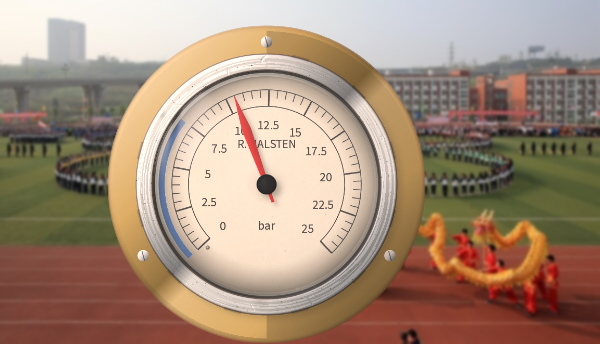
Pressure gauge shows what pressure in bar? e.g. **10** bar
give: **10.5** bar
